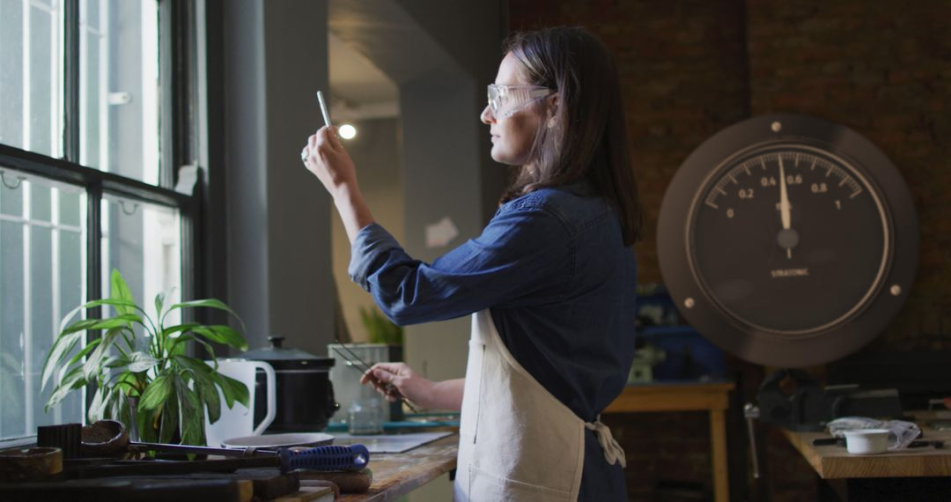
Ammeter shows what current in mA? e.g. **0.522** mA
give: **0.5** mA
